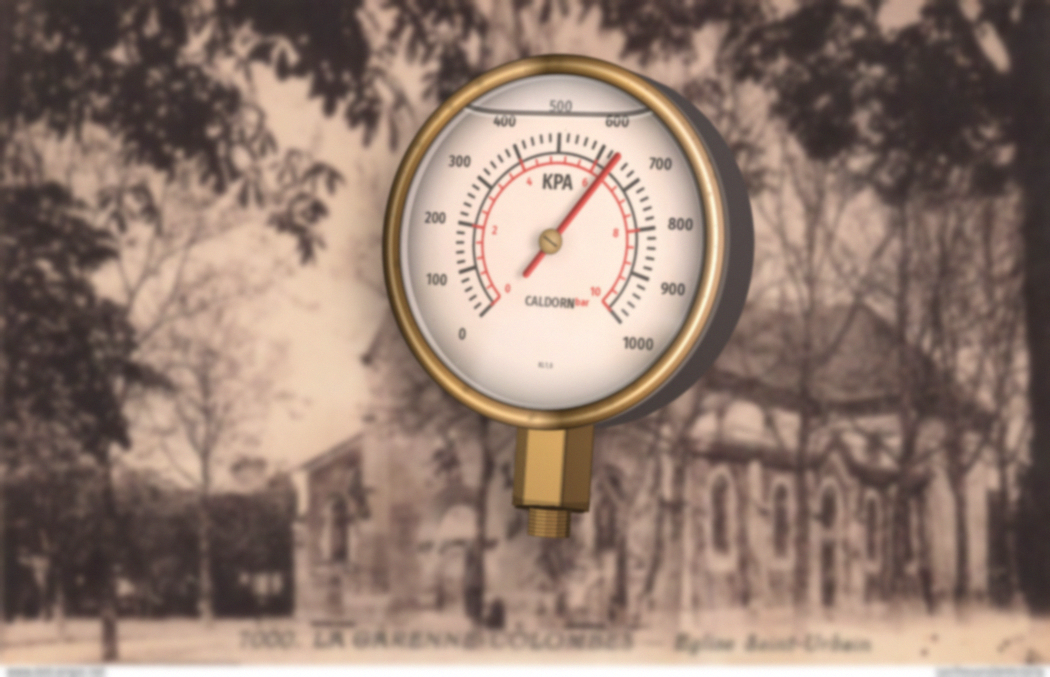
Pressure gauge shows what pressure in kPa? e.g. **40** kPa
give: **640** kPa
